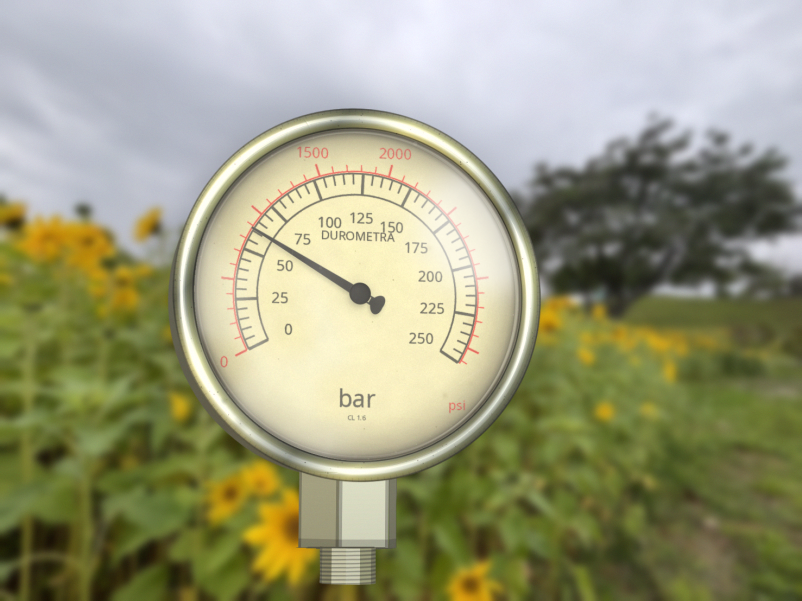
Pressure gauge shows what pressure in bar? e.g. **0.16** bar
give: **60** bar
